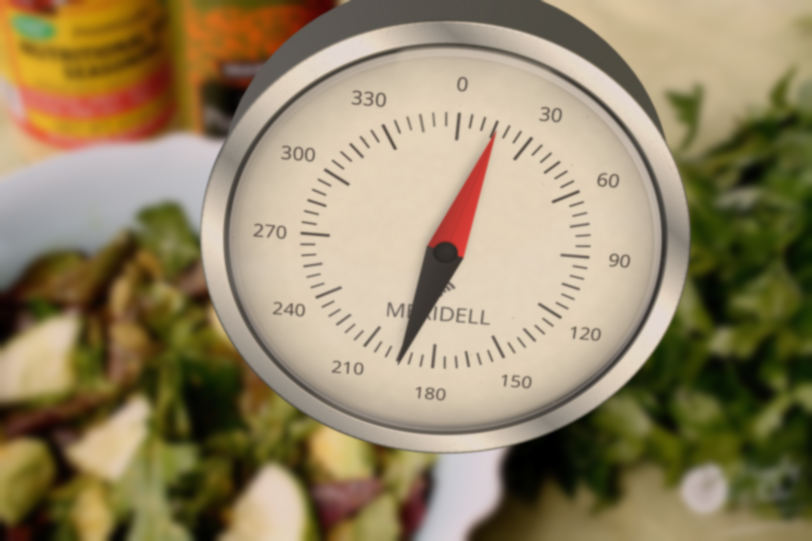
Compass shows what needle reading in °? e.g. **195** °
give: **15** °
